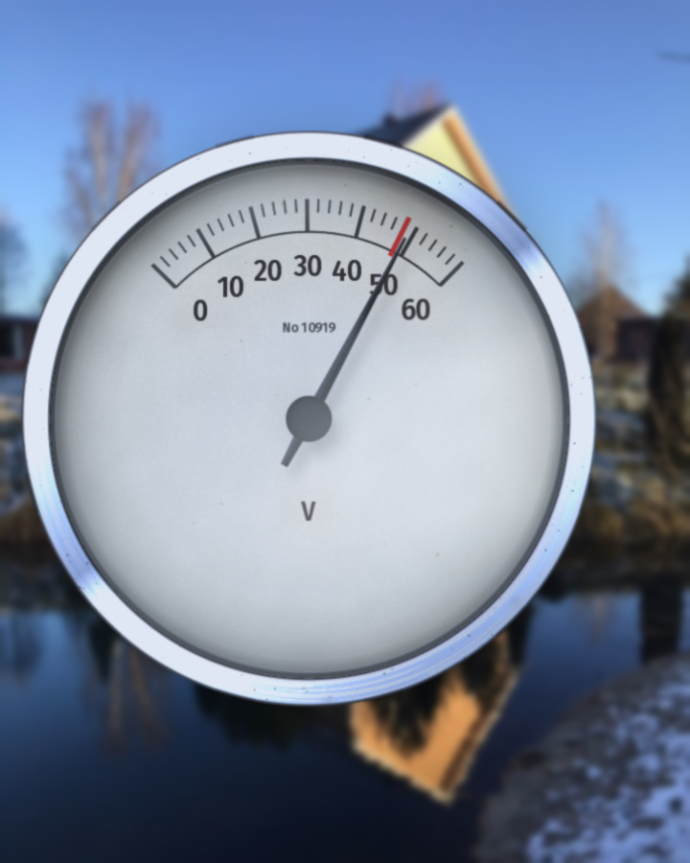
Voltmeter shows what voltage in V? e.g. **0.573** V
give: **49** V
